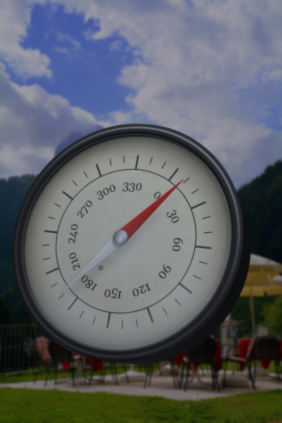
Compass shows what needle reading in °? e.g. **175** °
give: **10** °
